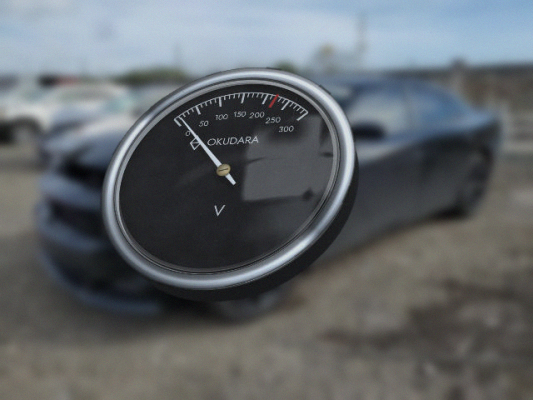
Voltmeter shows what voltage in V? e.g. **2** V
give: **10** V
